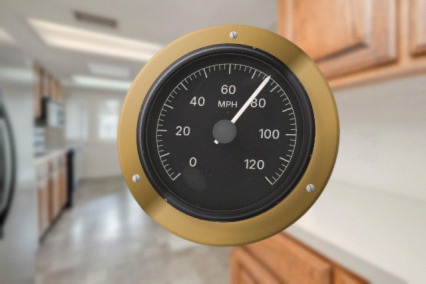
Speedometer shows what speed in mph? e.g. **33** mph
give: **76** mph
